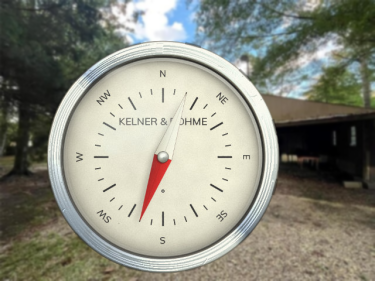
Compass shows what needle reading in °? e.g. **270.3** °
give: **200** °
